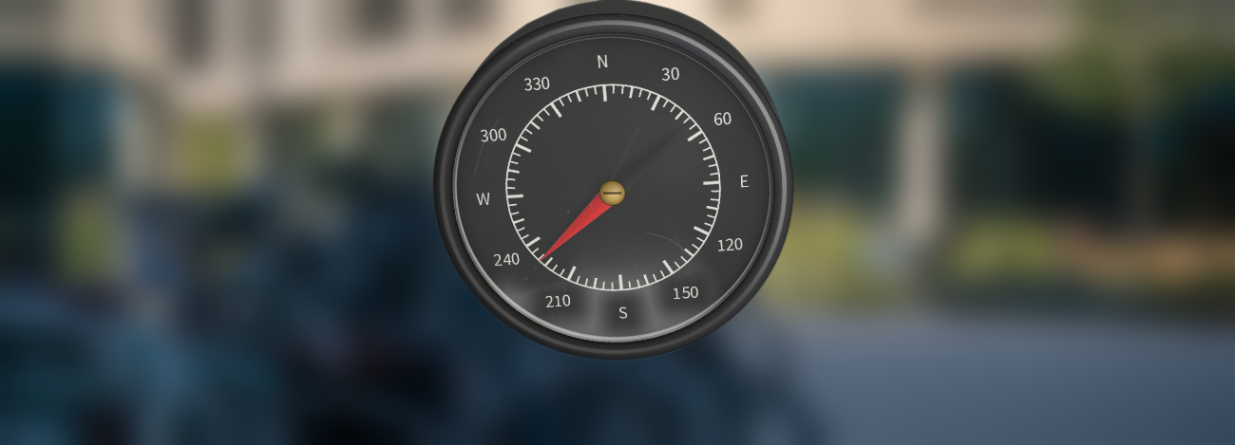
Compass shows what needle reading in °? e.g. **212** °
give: **230** °
